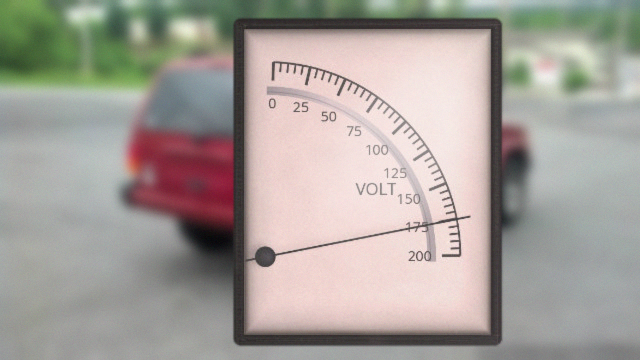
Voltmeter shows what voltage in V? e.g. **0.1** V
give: **175** V
